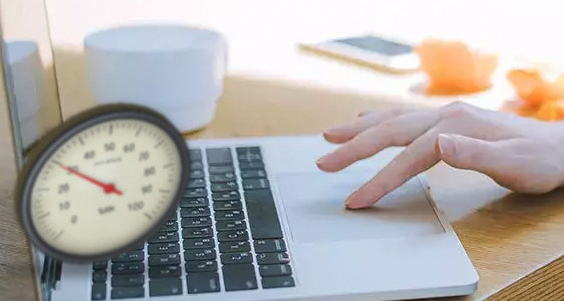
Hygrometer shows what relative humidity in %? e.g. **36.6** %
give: **30** %
